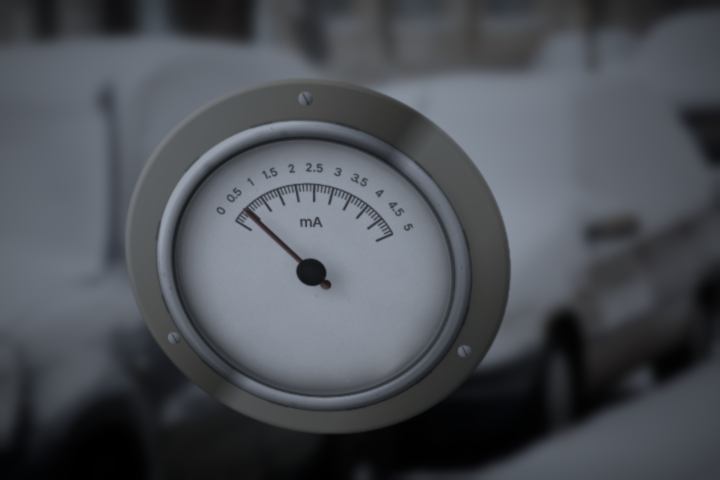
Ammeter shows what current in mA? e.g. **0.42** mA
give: **0.5** mA
